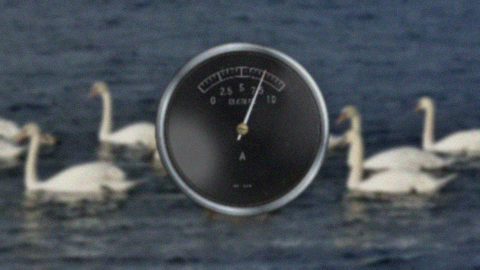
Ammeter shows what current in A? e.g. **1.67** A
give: **7.5** A
